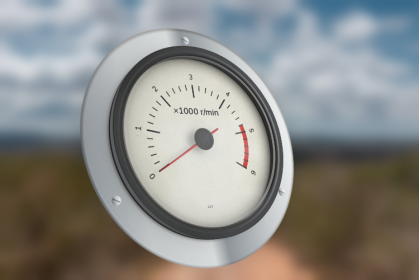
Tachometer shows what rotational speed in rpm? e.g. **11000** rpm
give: **0** rpm
